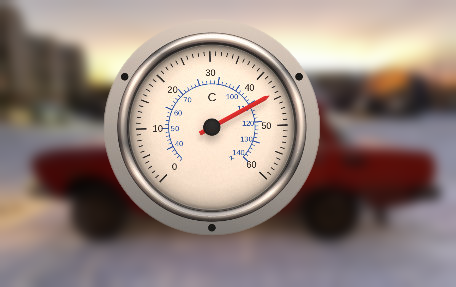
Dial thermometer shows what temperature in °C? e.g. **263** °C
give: **44** °C
